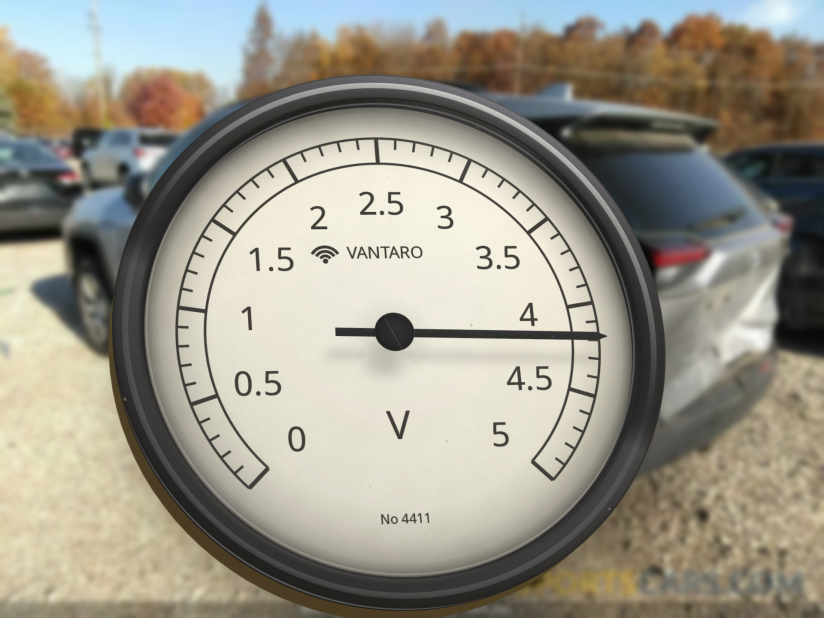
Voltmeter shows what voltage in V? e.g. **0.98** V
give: **4.2** V
